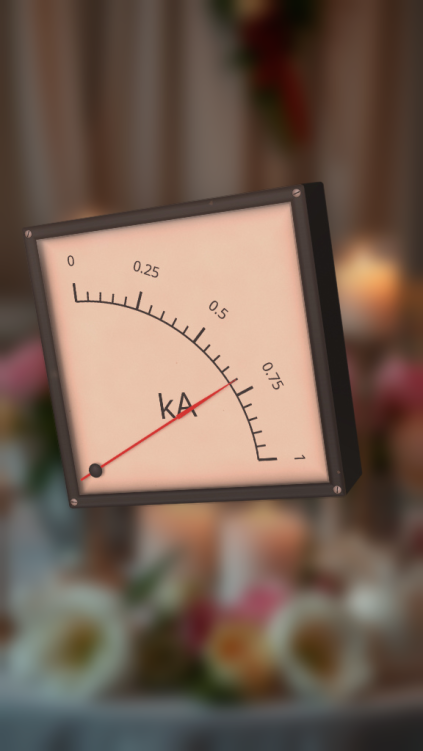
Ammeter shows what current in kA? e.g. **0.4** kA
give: **0.7** kA
